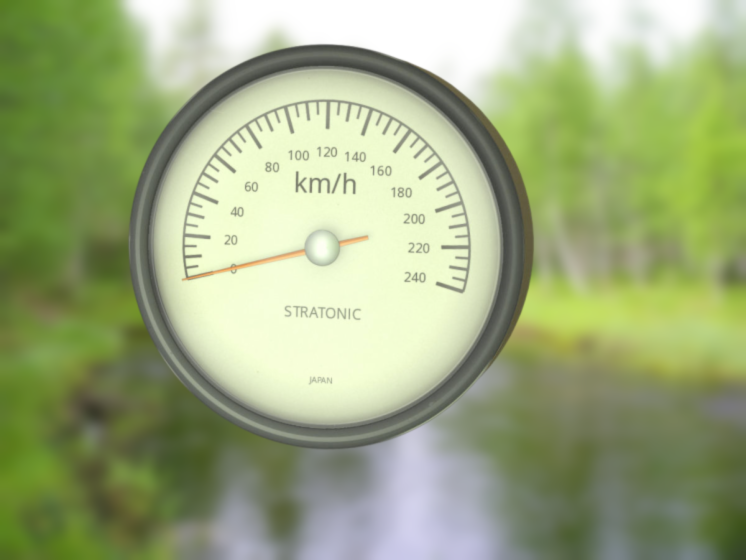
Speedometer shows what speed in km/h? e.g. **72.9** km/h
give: **0** km/h
